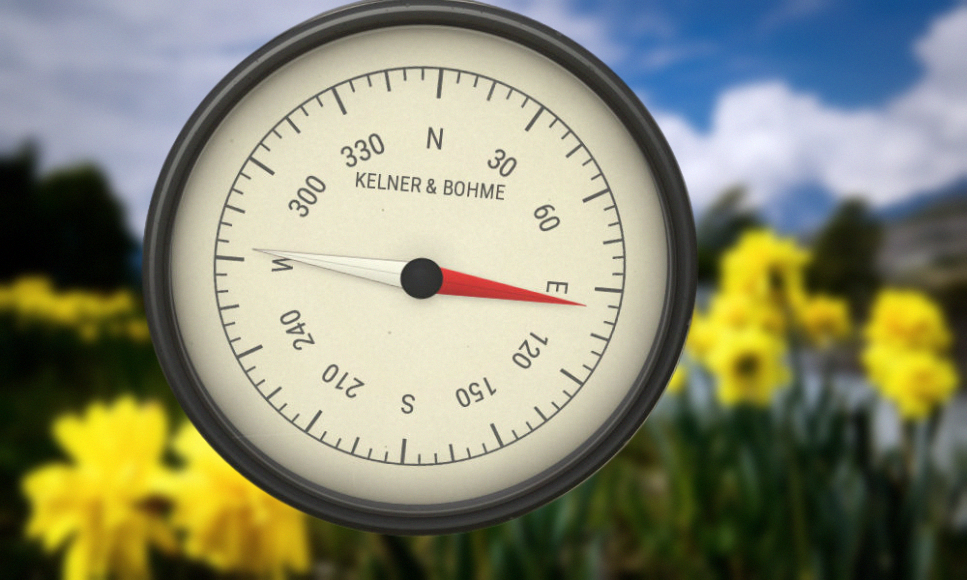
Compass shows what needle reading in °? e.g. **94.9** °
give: **95** °
